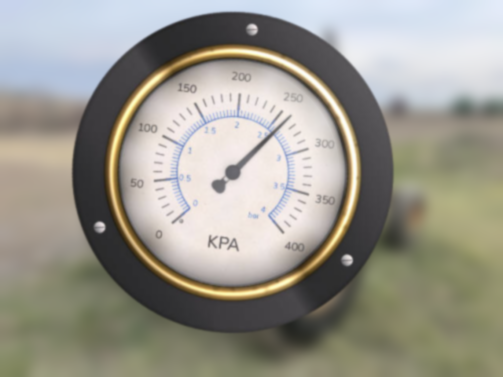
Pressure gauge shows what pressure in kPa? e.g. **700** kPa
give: **260** kPa
